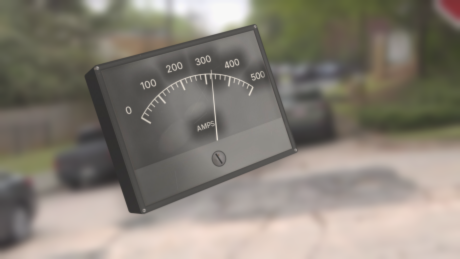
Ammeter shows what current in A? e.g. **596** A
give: **320** A
